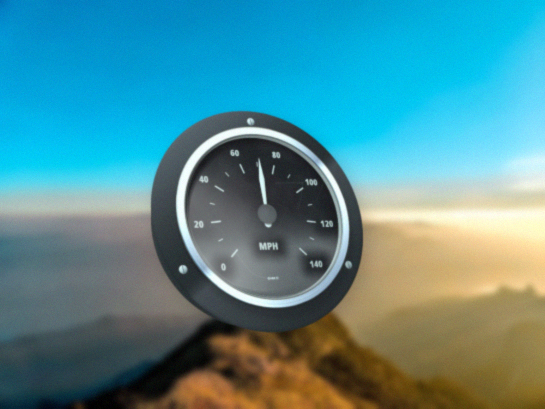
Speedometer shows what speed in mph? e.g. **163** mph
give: **70** mph
